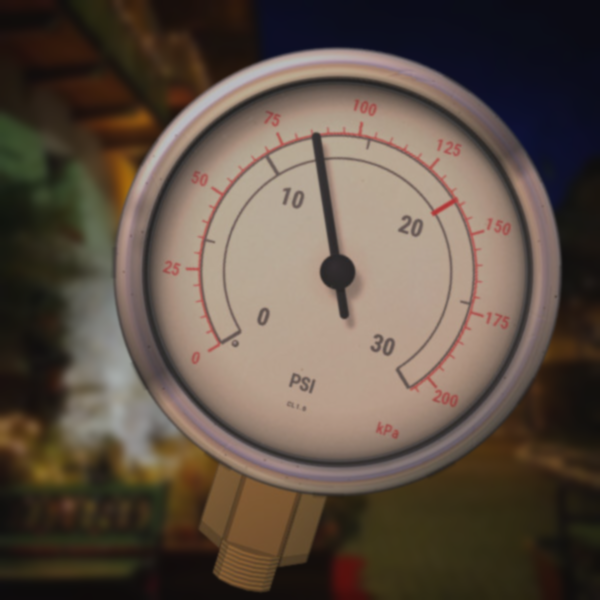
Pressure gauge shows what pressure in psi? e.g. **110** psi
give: **12.5** psi
